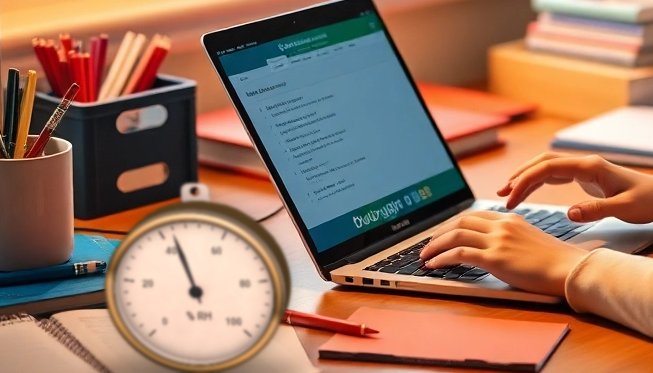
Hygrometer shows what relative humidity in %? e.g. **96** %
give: **44** %
